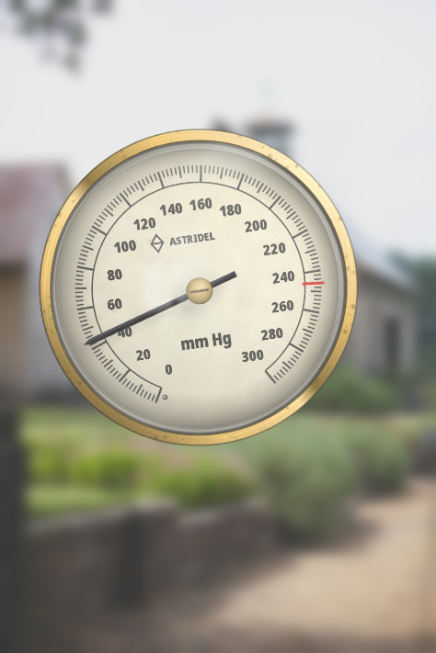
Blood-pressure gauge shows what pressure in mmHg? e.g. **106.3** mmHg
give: **44** mmHg
